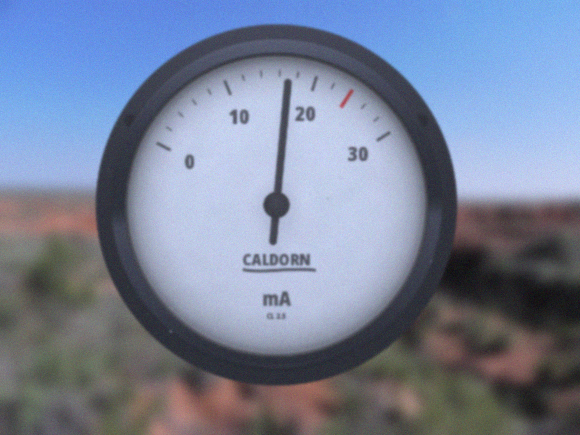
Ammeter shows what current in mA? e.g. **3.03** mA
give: **17** mA
